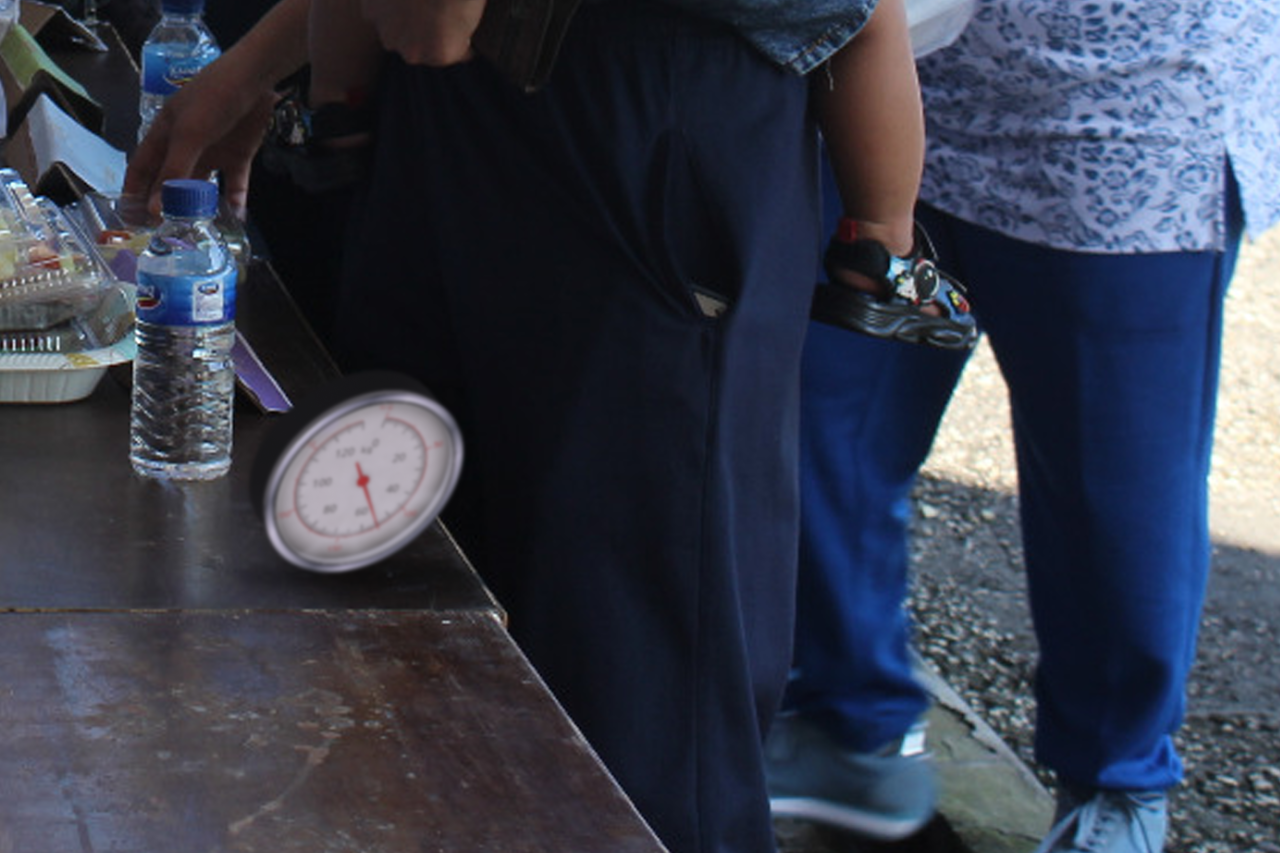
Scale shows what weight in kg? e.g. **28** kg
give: **55** kg
